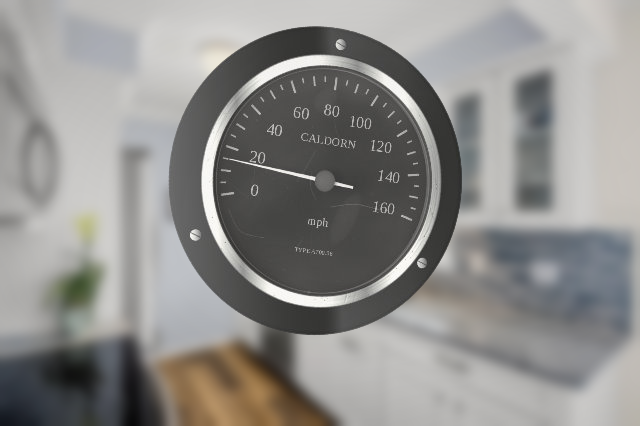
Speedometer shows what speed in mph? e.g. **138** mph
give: **15** mph
